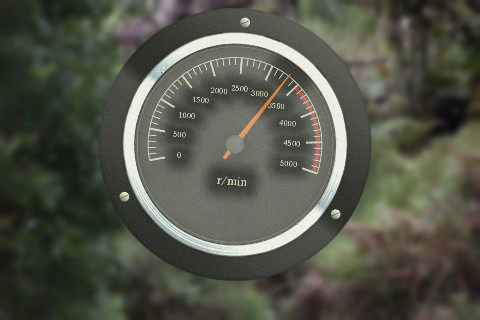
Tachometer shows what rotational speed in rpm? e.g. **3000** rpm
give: **3300** rpm
